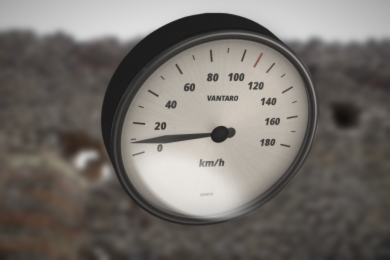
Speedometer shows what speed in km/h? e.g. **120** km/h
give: **10** km/h
